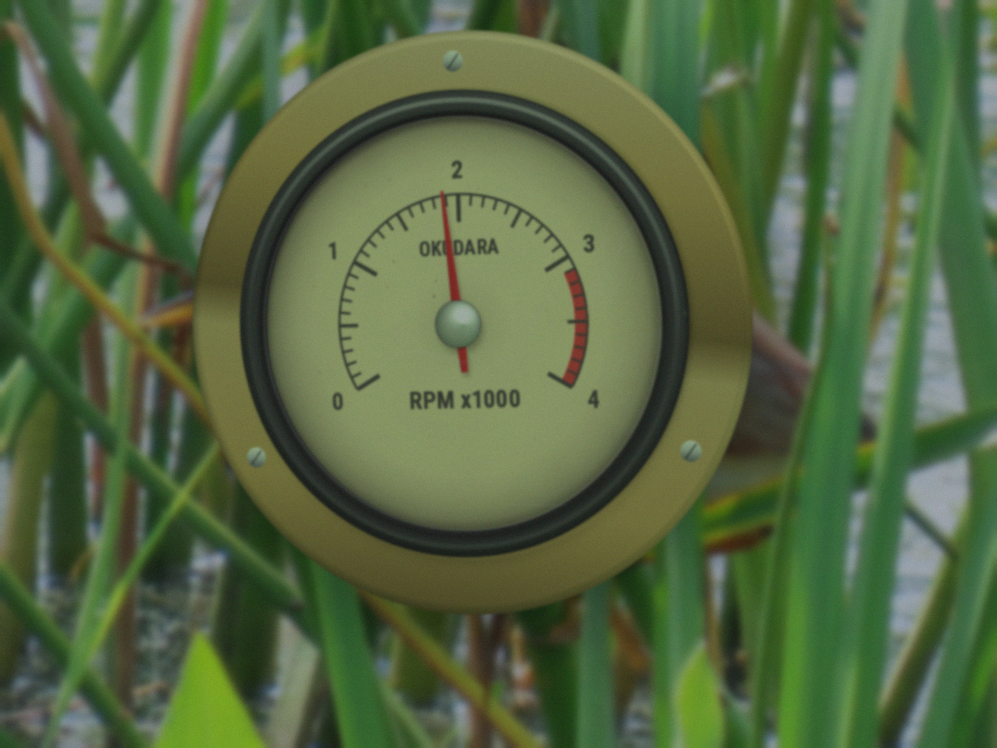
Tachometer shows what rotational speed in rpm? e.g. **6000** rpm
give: **1900** rpm
